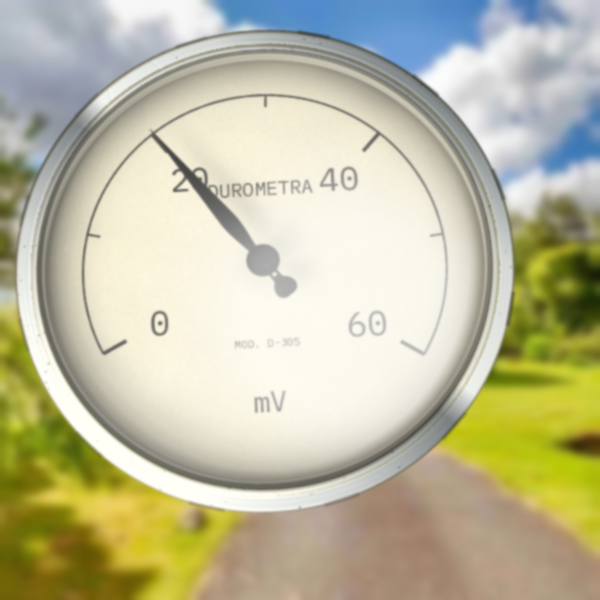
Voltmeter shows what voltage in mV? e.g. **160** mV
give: **20** mV
